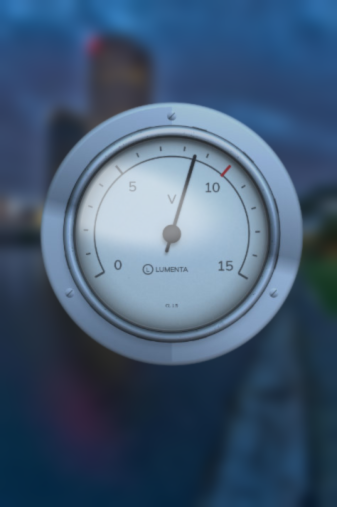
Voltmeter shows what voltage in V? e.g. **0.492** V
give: **8.5** V
